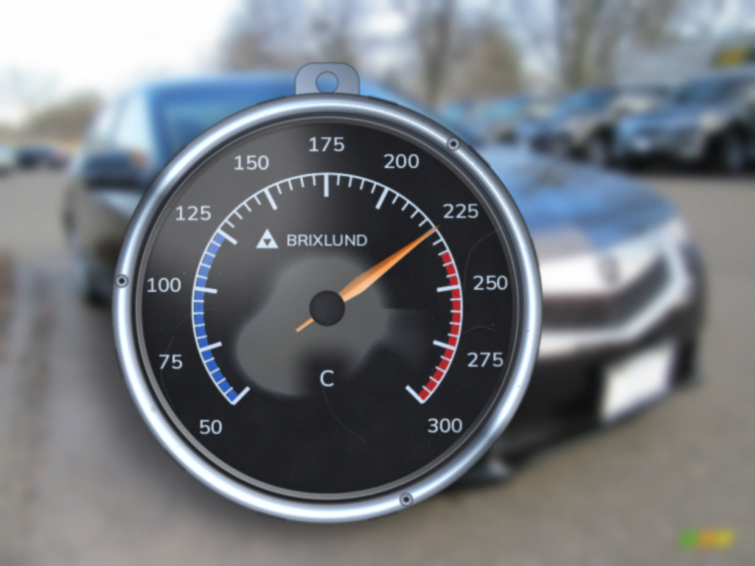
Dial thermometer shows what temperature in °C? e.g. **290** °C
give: **225** °C
